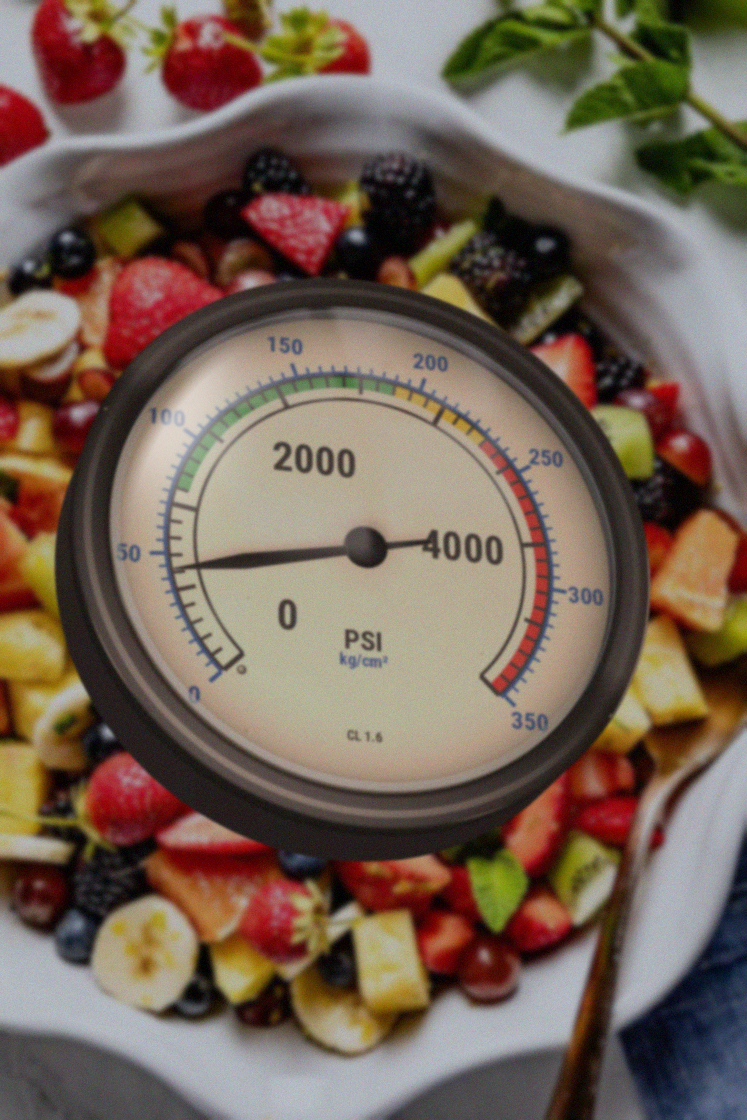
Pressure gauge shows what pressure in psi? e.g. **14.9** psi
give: **600** psi
